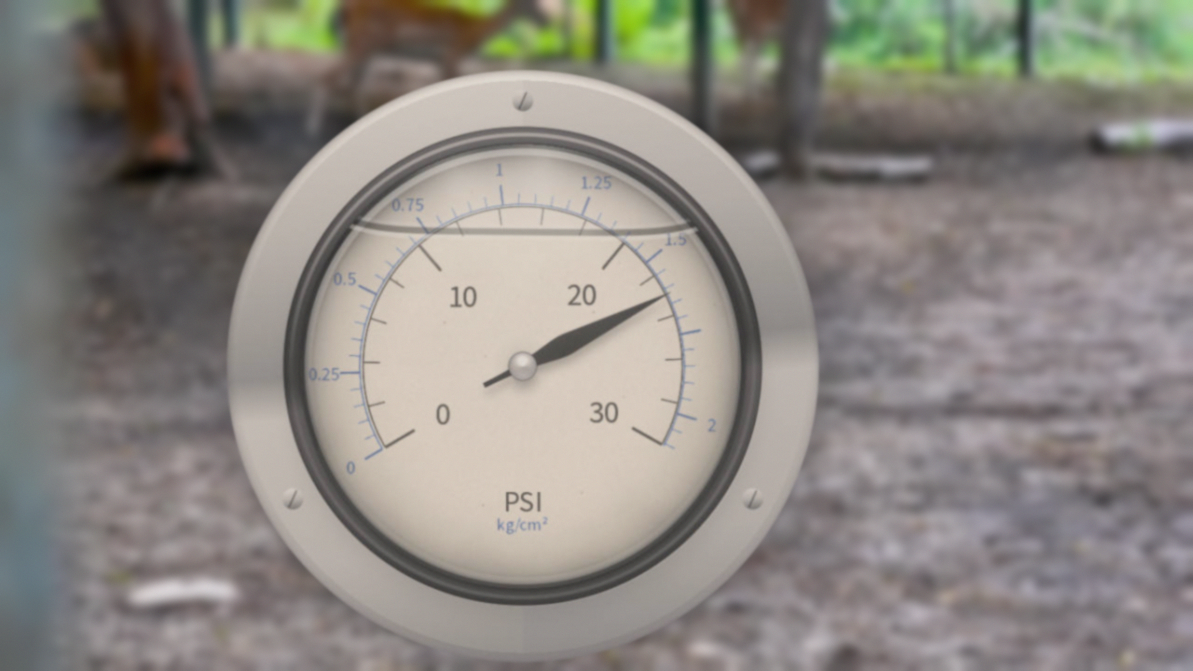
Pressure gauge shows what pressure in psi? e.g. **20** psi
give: **23** psi
